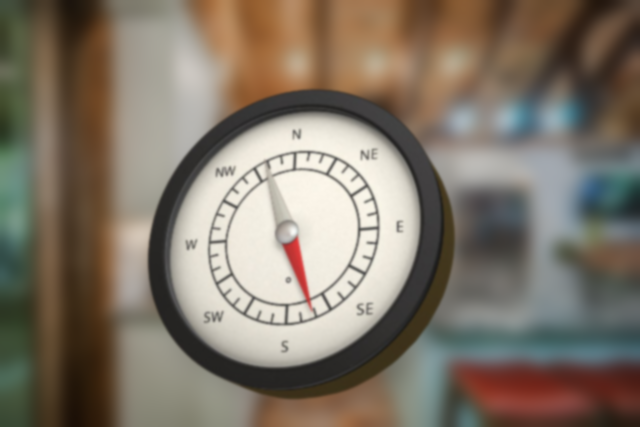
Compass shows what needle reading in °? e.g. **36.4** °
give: **160** °
